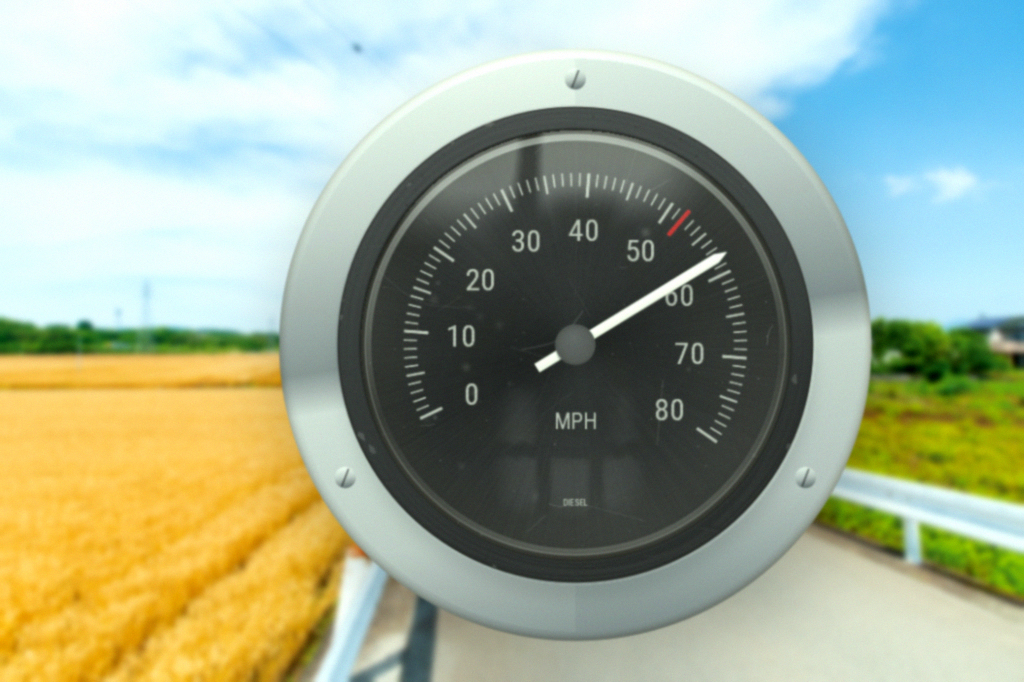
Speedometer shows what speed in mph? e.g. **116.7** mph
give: **58** mph
